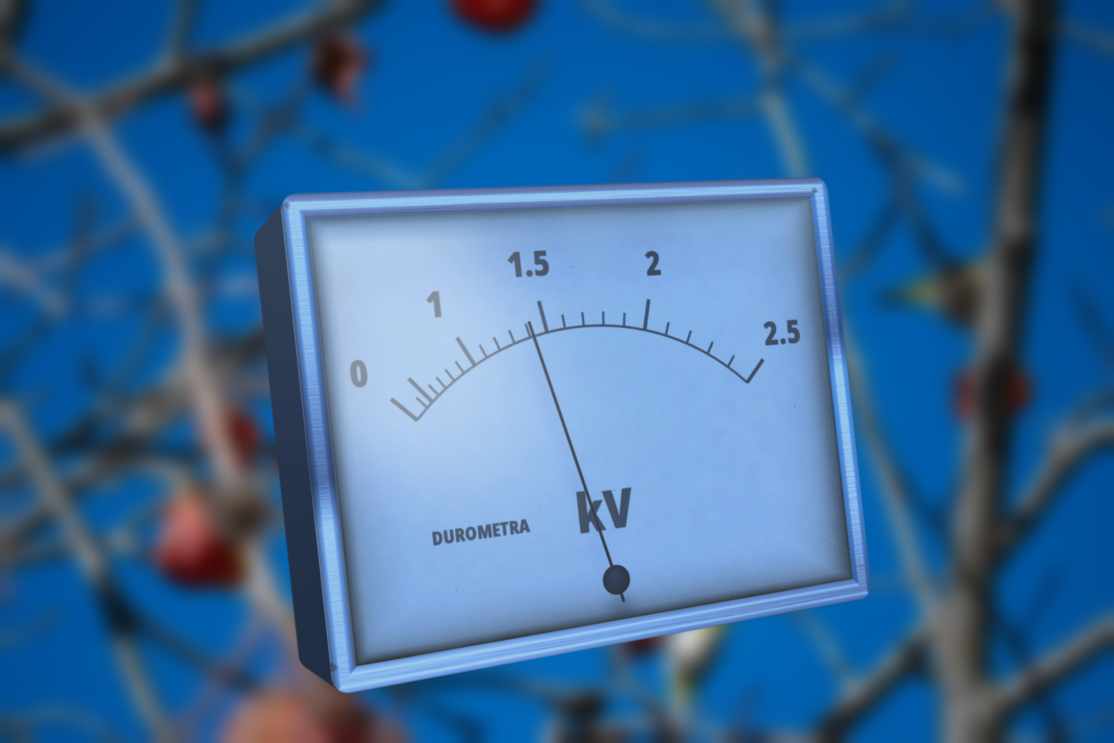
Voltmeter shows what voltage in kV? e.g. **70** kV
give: **1.4** kV
